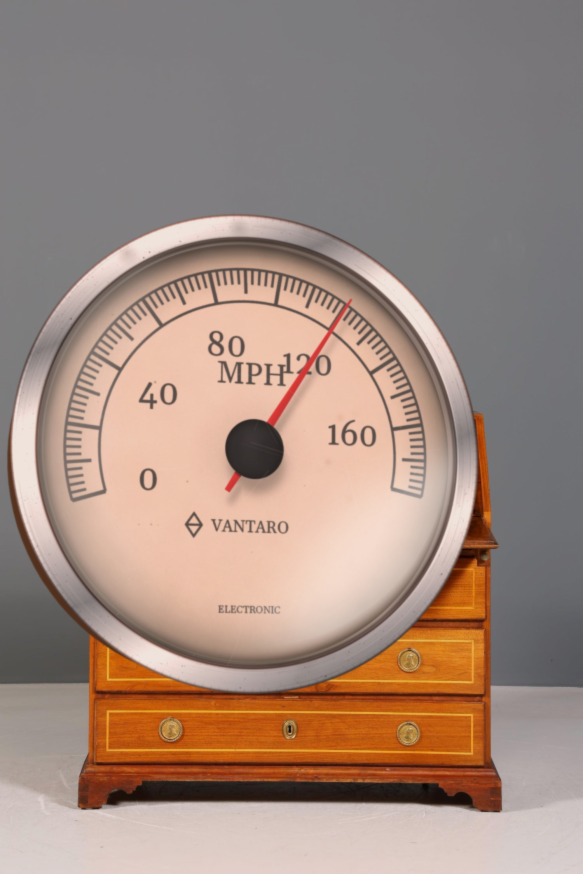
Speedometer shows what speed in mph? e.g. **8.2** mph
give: **120** mph
